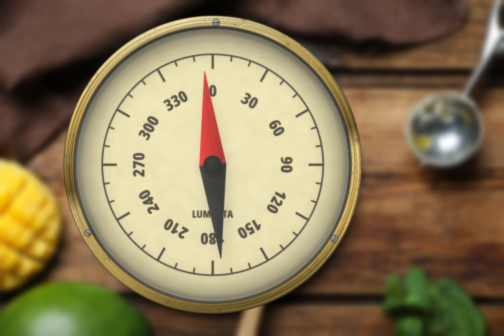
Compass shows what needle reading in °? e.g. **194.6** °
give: **355** °
